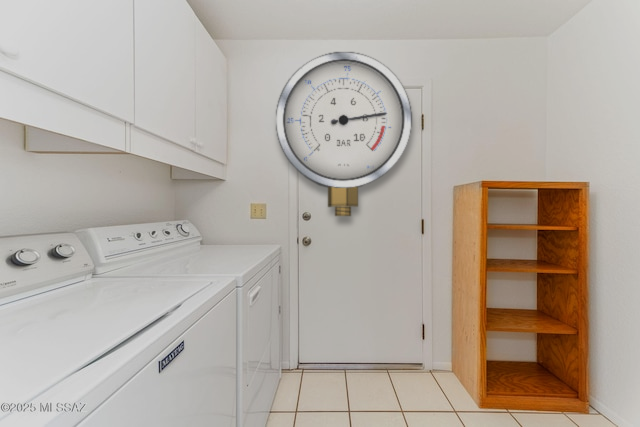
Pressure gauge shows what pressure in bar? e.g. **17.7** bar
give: **8** bar
